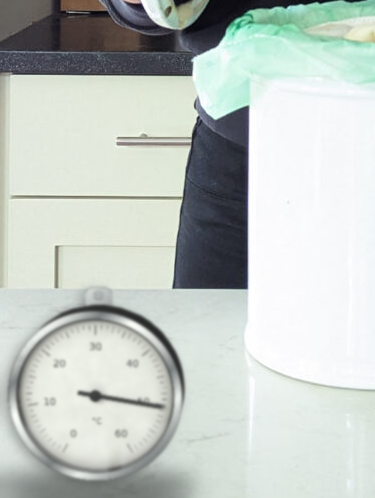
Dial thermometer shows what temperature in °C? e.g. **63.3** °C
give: **50** °C
